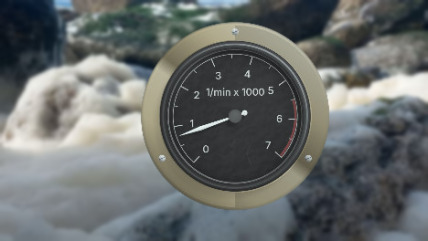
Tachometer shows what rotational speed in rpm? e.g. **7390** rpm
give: **750** rpm
